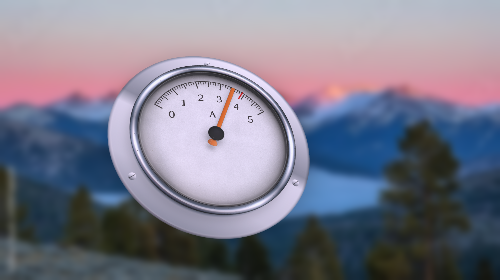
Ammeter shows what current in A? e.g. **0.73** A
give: **3.5** A
